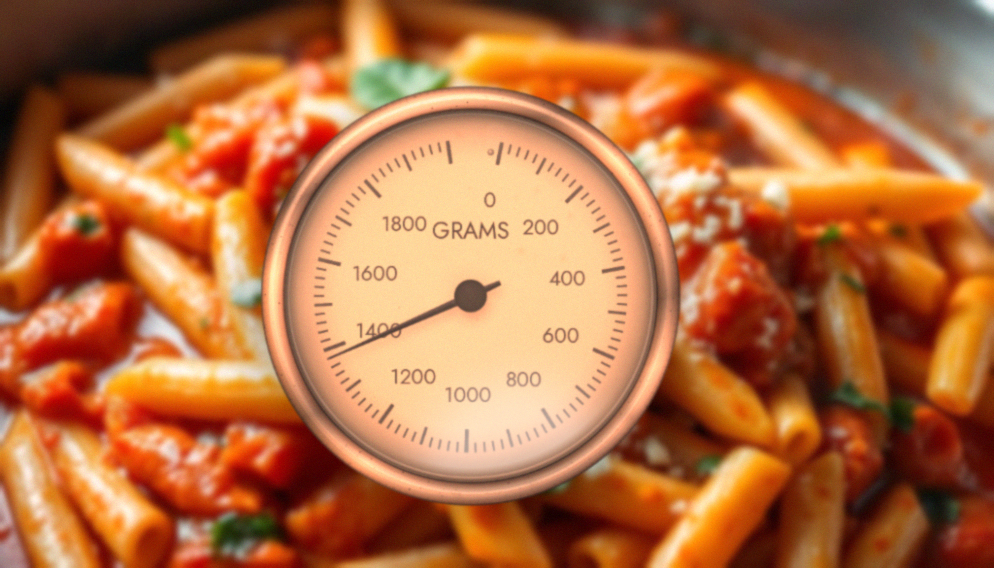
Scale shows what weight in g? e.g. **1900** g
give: **1380** g
